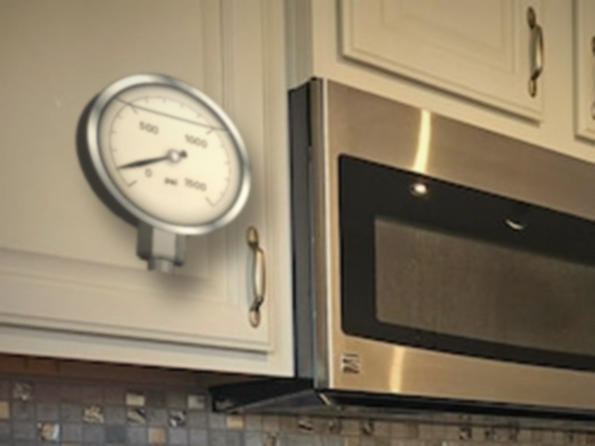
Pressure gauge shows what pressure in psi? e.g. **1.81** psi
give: **100** psi
